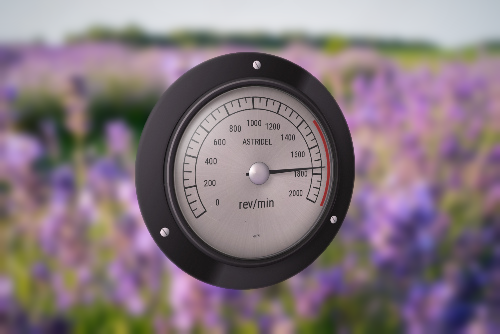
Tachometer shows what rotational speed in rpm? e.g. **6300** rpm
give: **1750** rpm
